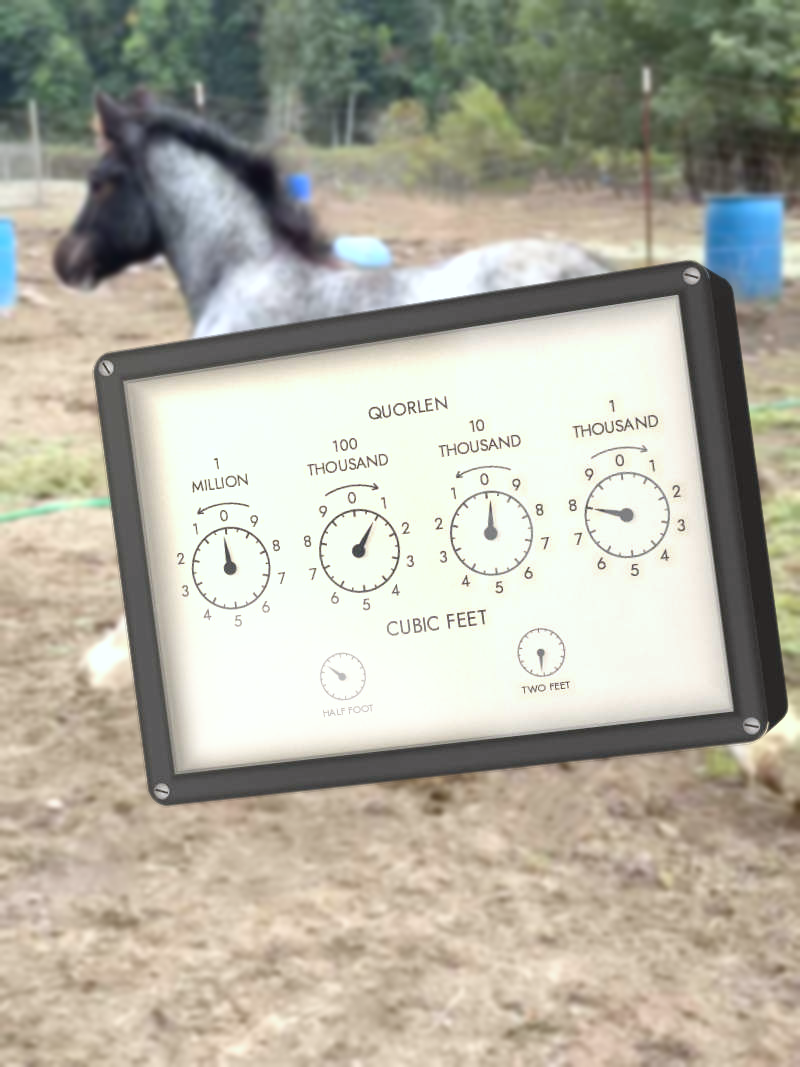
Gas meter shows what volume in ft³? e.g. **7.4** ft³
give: **9800** ft³
